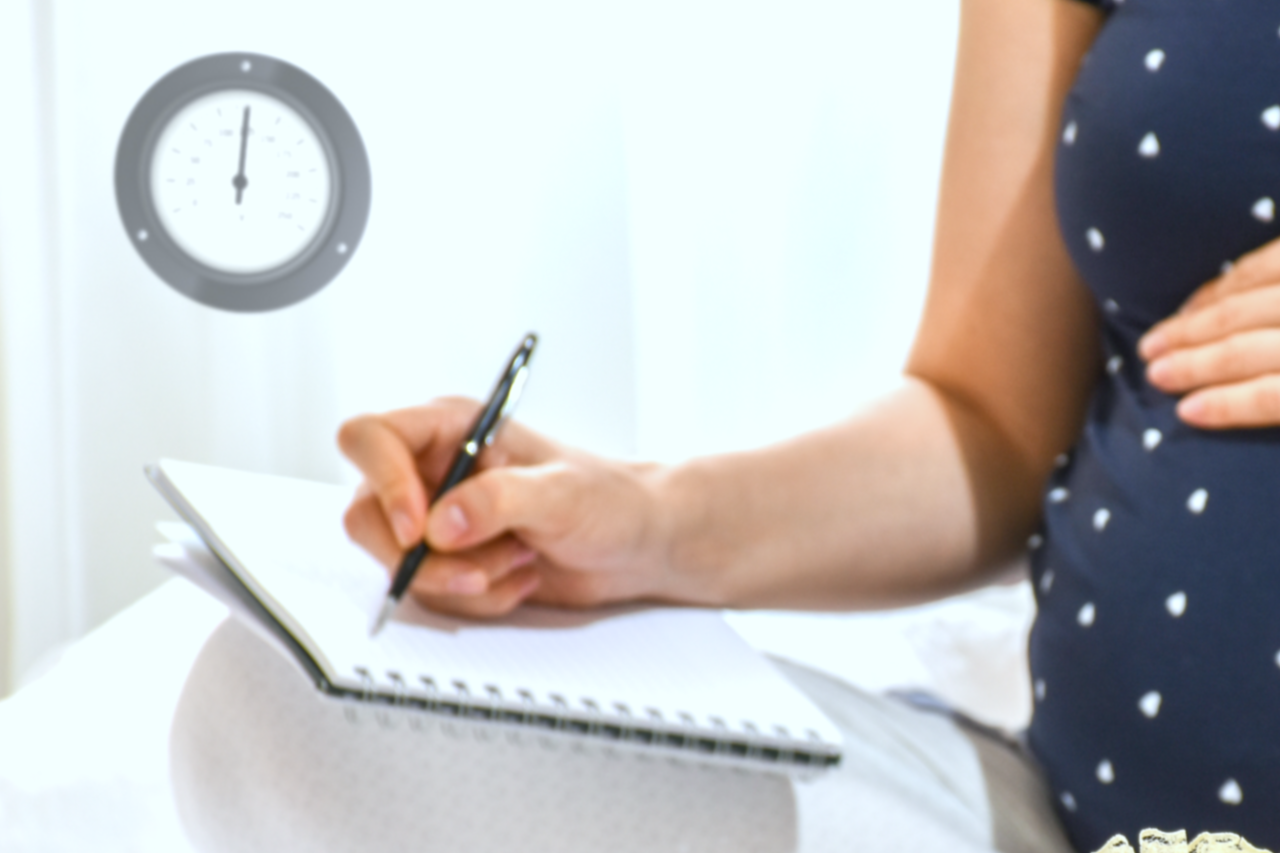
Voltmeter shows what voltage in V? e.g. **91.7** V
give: **125** V
